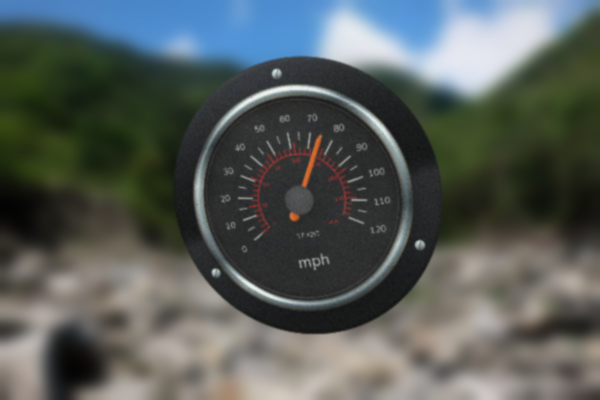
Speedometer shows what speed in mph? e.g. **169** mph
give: **75** mph
